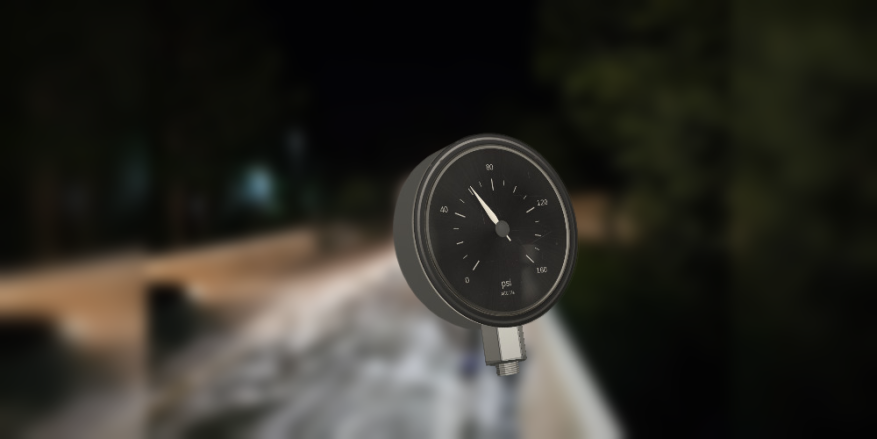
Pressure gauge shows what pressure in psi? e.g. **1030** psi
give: **60** psi
